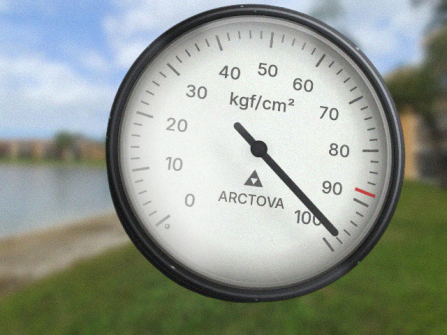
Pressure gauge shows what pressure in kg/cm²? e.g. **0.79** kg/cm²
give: **98** kg/cm²
